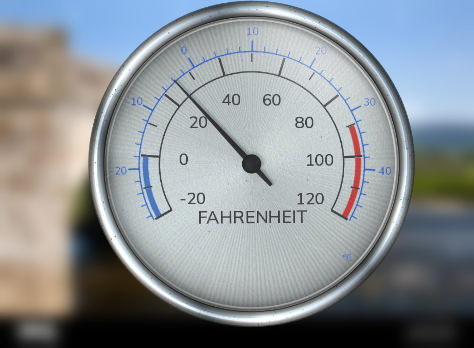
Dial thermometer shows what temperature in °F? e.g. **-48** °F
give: **25** °F
